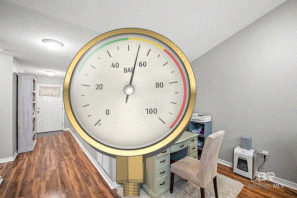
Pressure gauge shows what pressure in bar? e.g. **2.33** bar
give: **55** bar
